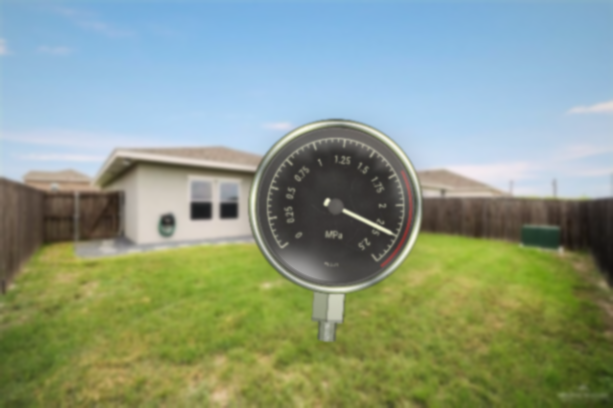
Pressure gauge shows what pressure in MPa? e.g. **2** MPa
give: **2.25** MPa
